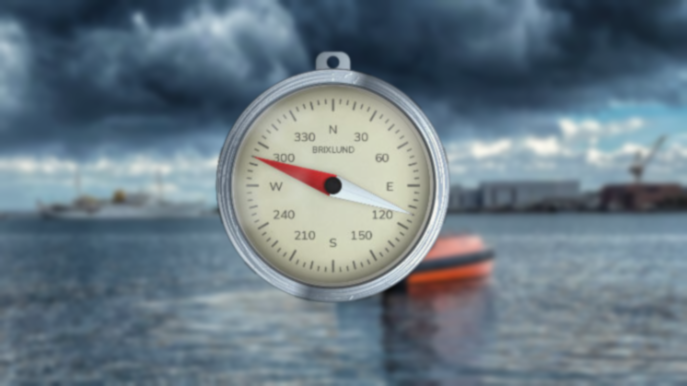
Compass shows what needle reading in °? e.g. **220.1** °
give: **290** °
